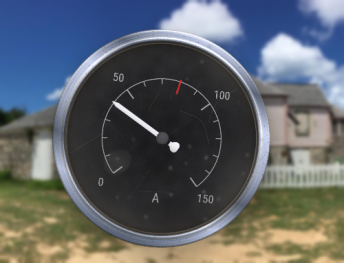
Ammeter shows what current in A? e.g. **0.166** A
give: **40** A
